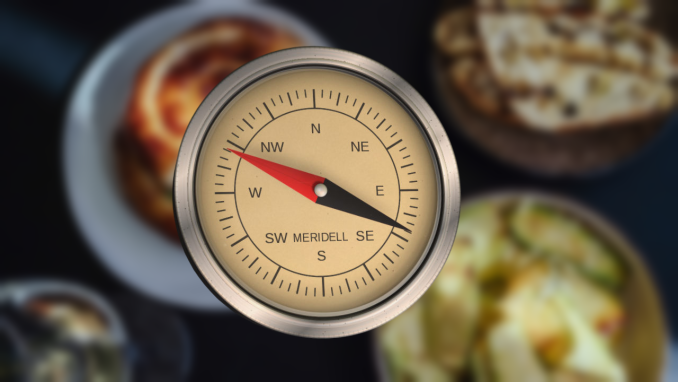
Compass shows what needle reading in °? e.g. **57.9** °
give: **295** °
